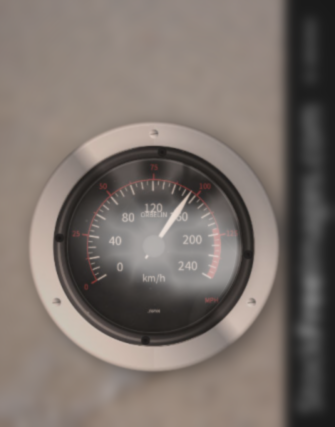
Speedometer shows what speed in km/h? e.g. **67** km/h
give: **155** km/h
